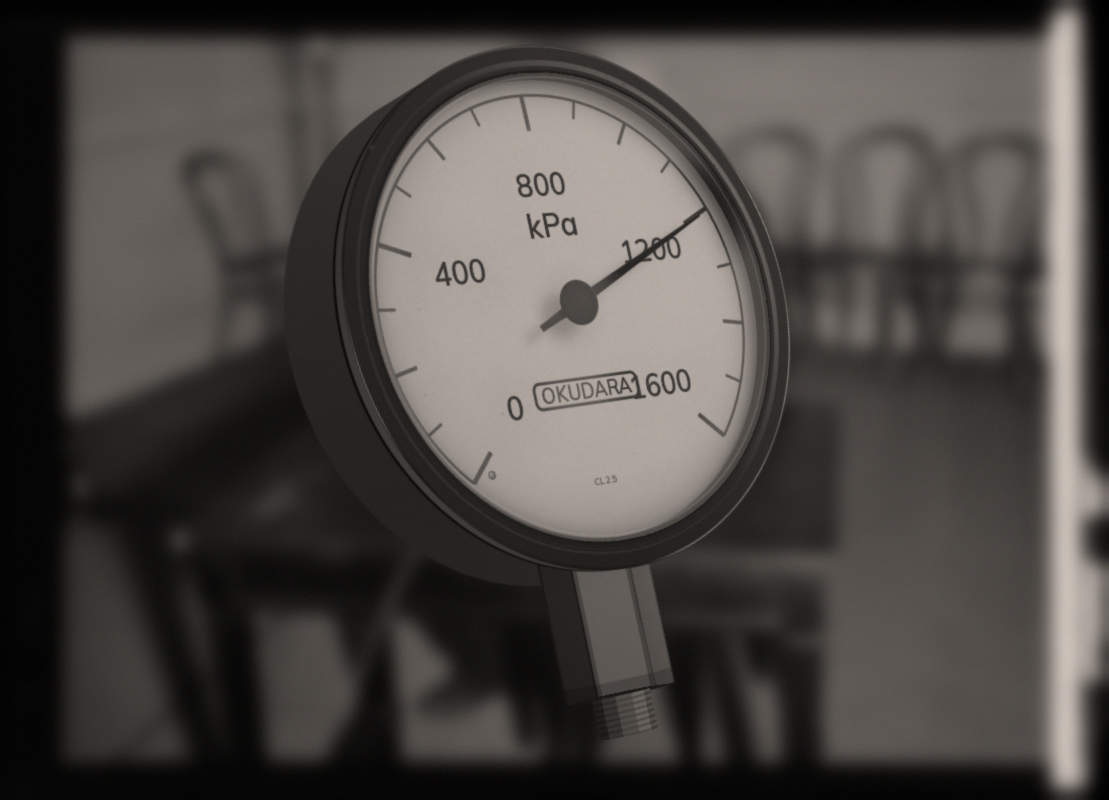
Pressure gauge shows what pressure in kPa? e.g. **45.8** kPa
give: **1200** kPa
